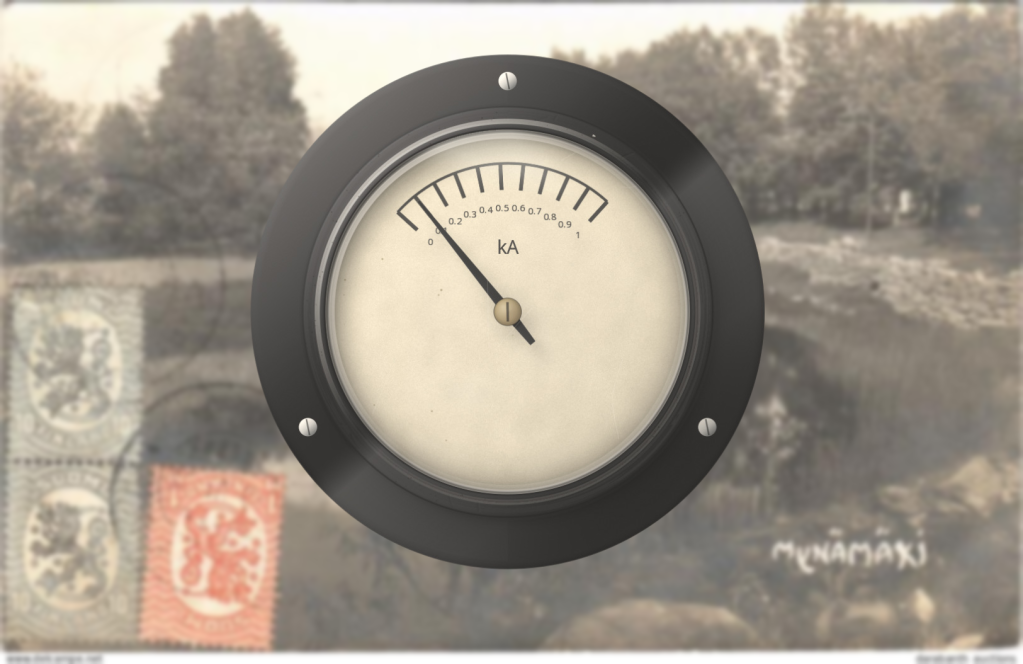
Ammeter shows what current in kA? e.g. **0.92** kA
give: **0.1** kA
